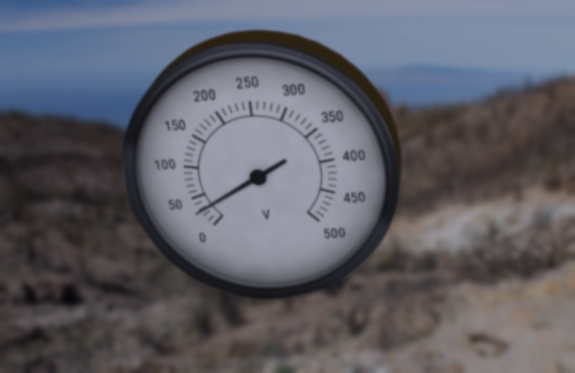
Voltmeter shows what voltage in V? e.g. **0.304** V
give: **30** V
